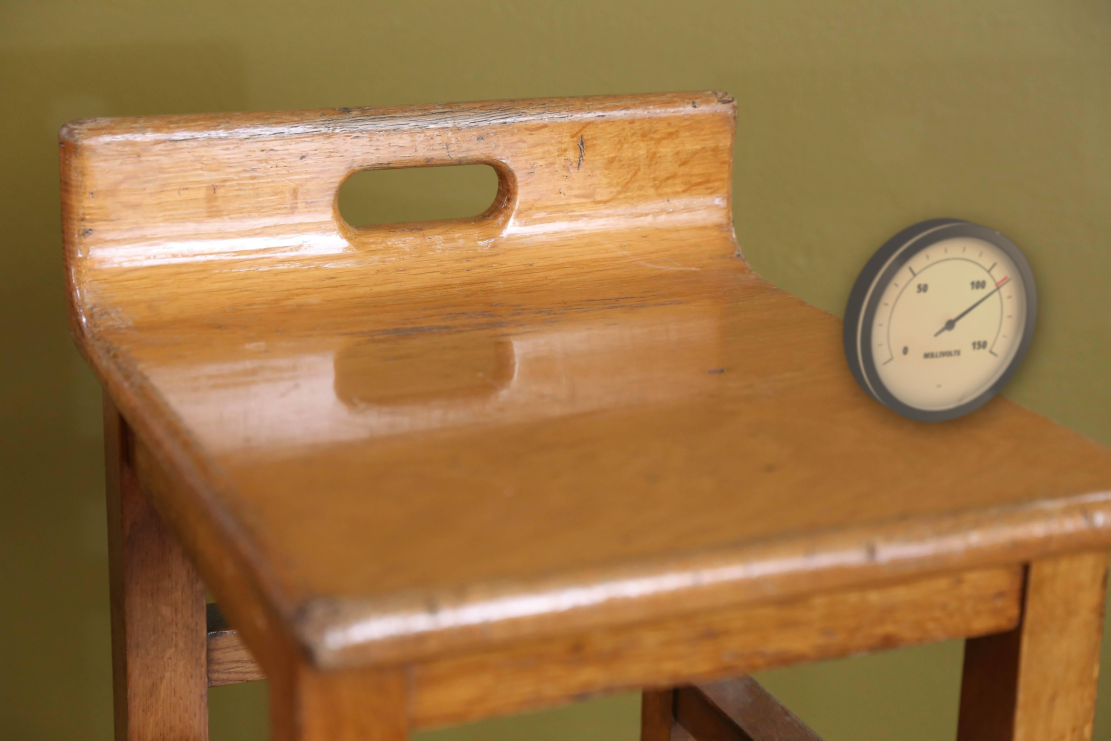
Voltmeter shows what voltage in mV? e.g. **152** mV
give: **110** mV
